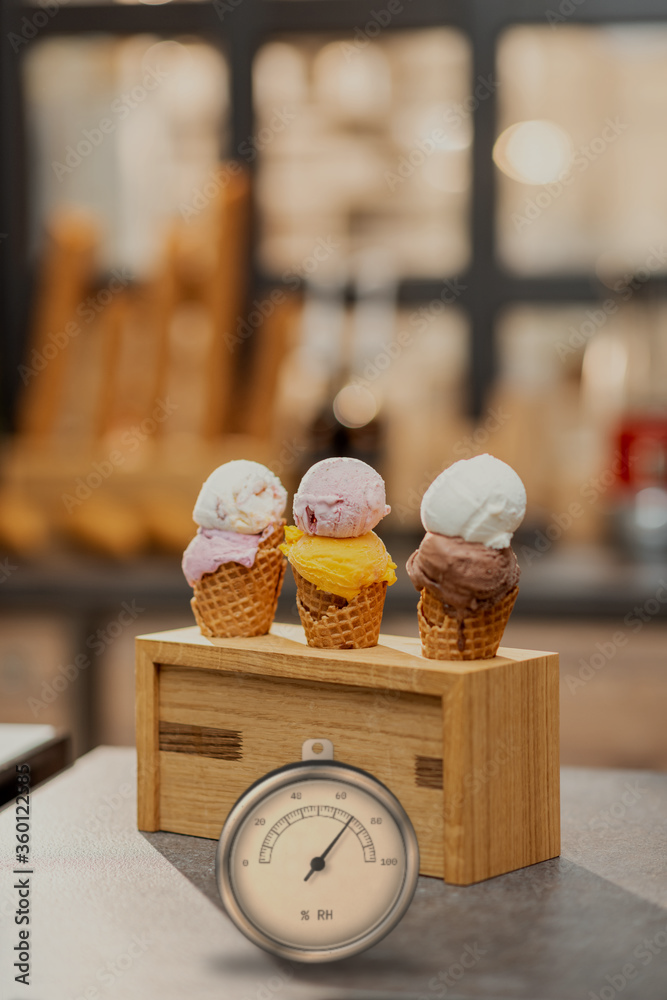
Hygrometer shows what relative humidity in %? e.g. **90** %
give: **70** %
